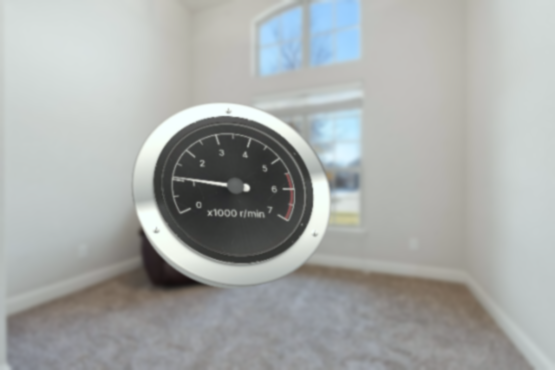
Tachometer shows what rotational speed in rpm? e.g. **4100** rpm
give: **1000** rpm
